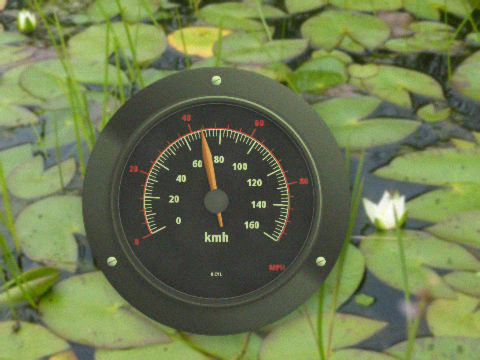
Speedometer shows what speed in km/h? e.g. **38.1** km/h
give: **70** km/h
